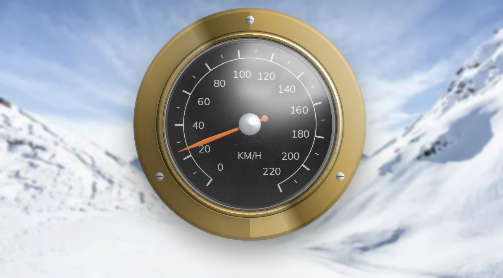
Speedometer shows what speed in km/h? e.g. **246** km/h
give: **25** km/h
